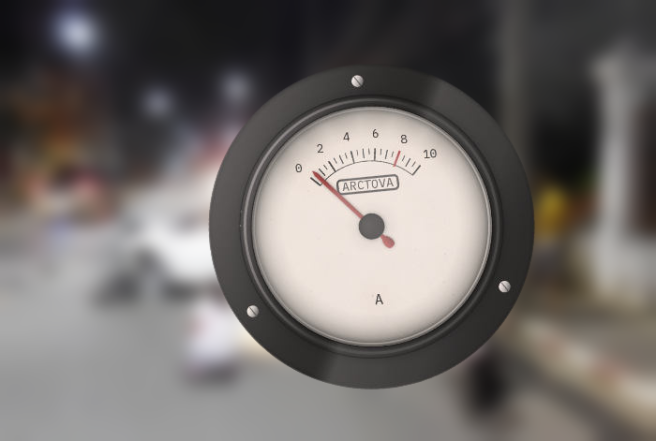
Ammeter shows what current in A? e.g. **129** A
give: **0.5** A
